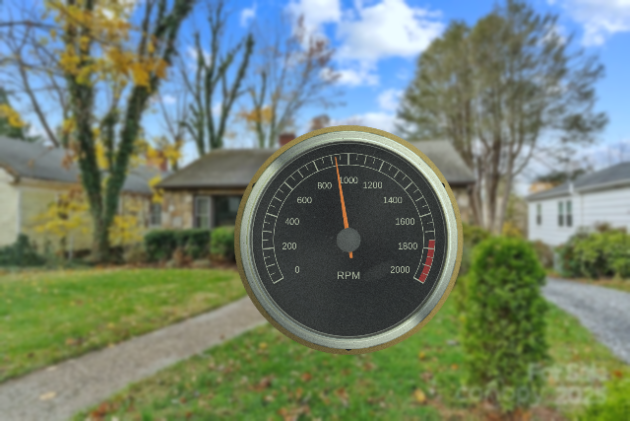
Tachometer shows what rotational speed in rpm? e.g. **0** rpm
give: **925** rpm
